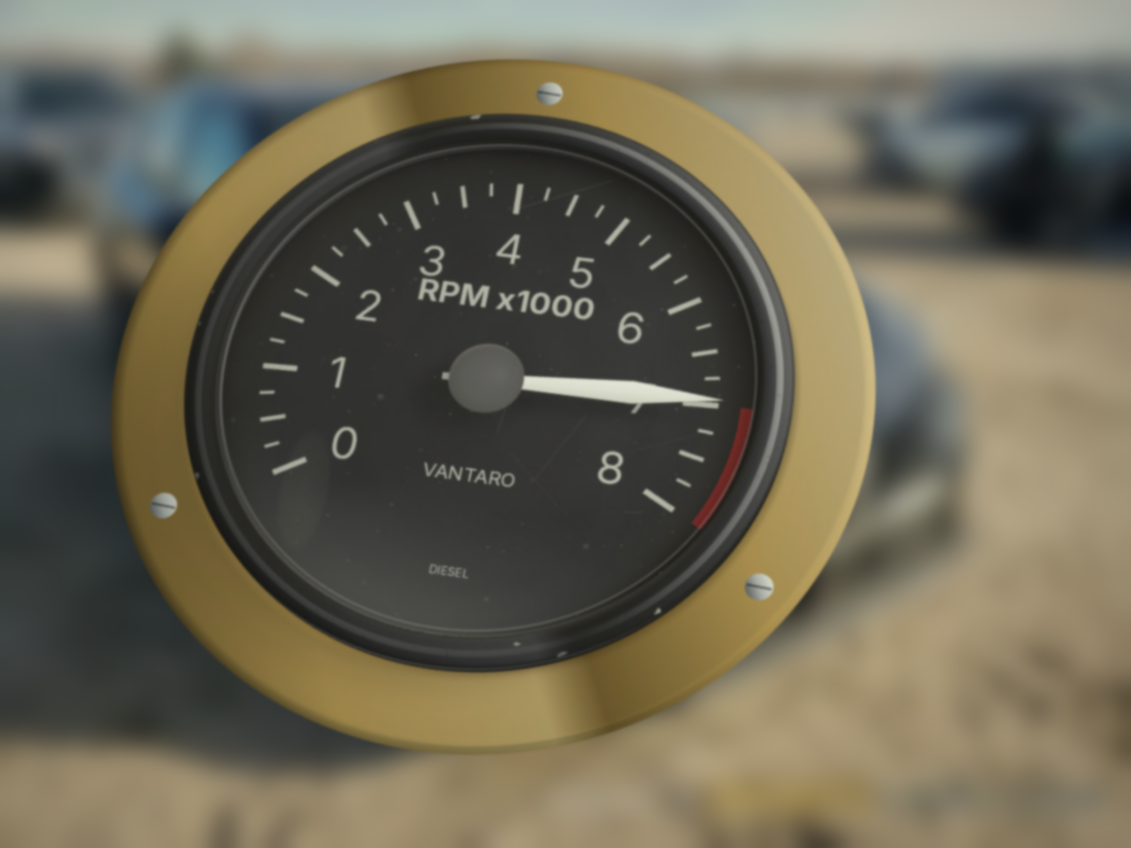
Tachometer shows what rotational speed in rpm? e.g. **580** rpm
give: **7000** rpm
